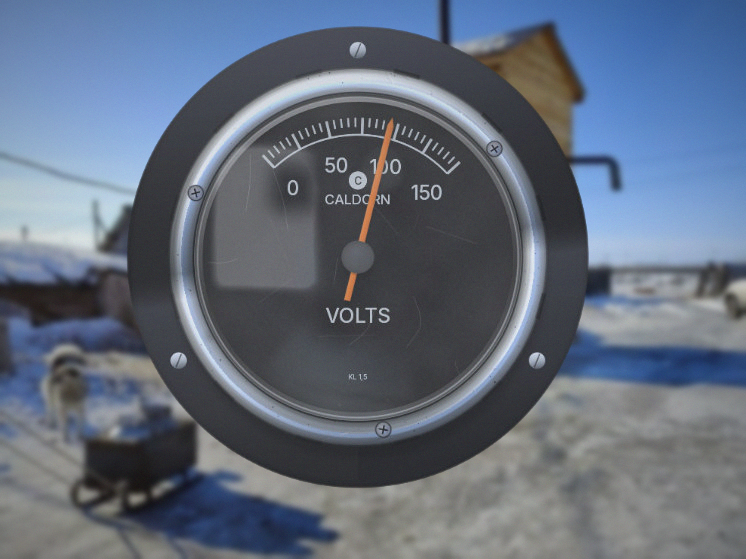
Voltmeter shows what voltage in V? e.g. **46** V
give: **95** V
